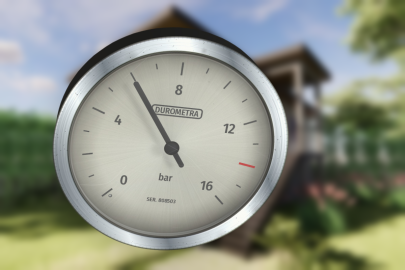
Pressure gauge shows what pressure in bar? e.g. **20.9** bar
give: **6** bar
